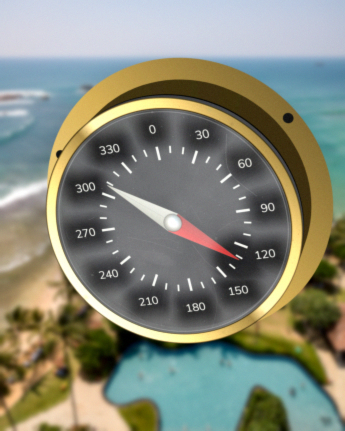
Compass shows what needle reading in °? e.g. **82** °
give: **130** °
